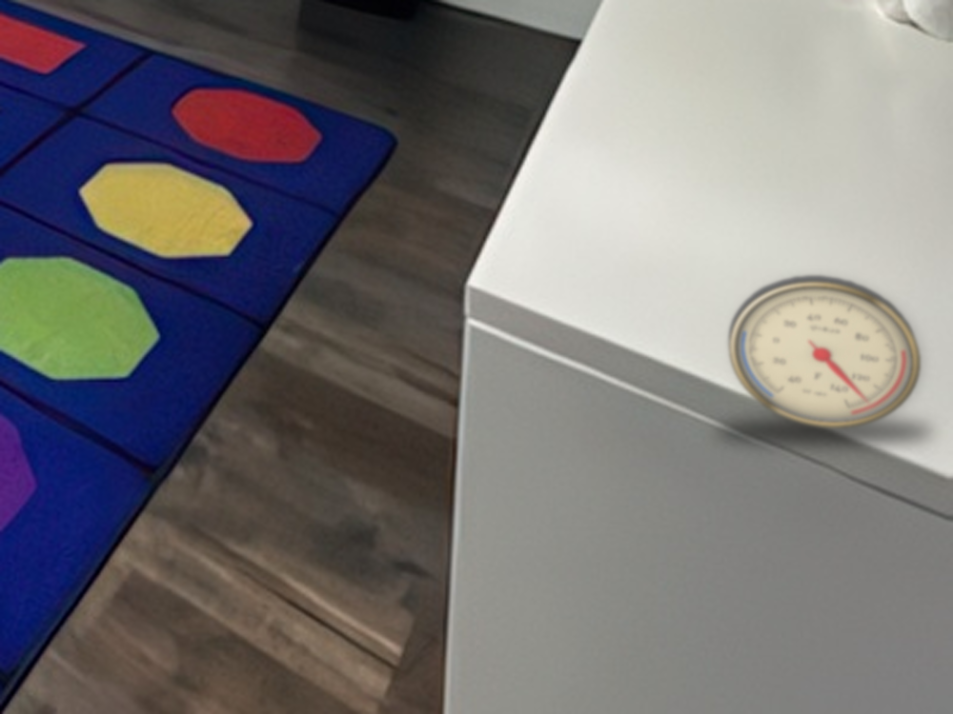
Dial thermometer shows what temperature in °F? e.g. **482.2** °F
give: **130** °F
